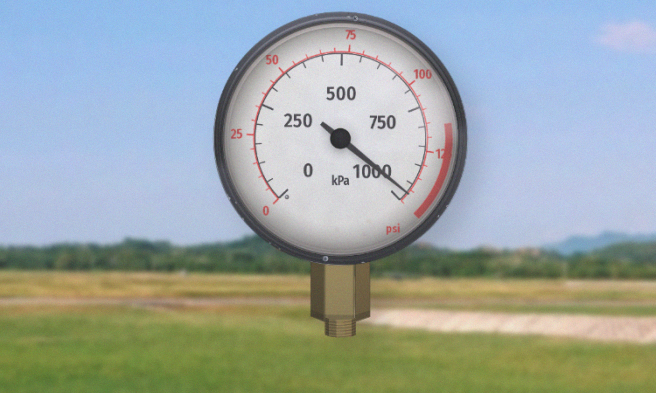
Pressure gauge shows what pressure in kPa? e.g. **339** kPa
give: **975** kPa
